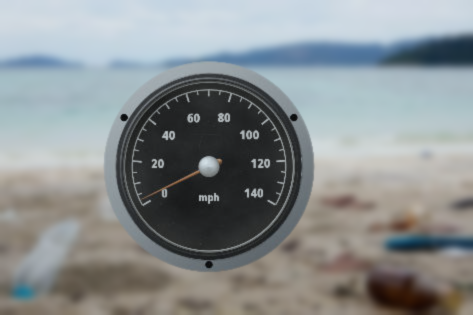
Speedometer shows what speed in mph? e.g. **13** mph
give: **2.5** mph
